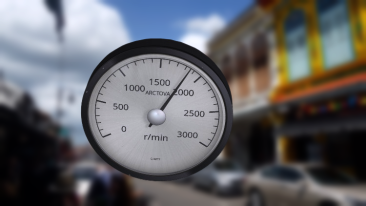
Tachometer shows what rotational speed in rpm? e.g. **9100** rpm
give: **1850** rpm
